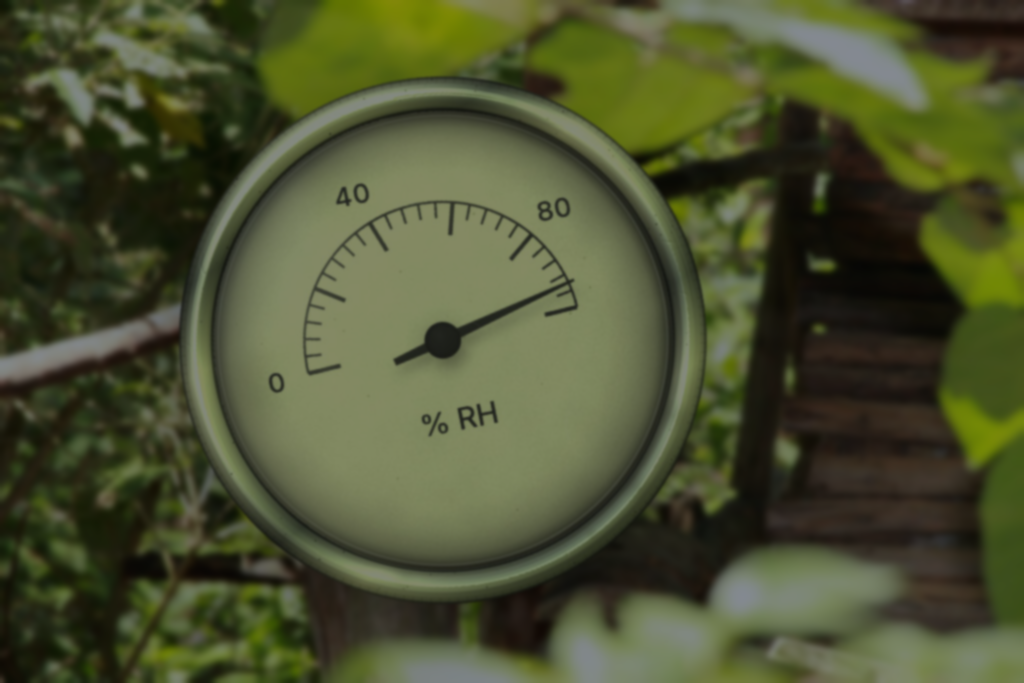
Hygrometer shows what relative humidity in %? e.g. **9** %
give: **94** %
